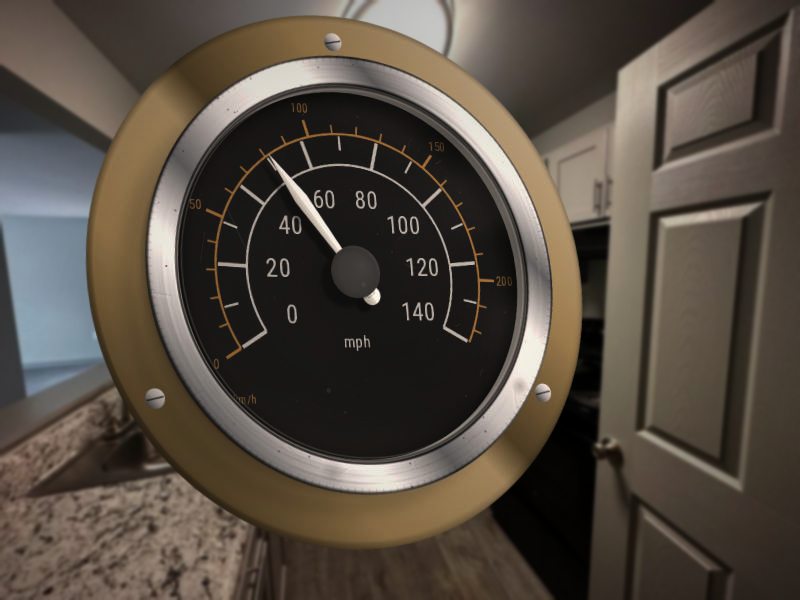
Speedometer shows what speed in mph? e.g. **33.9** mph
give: **50** mph
